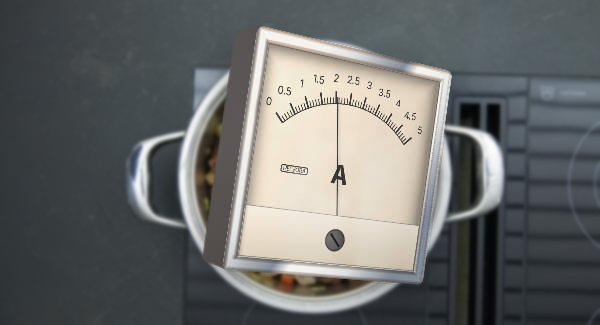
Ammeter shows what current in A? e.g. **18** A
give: **2** A
